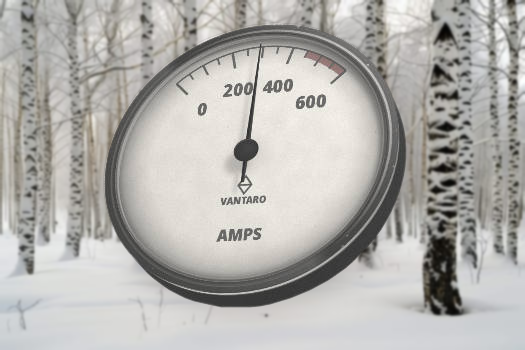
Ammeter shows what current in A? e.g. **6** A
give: **300** A
